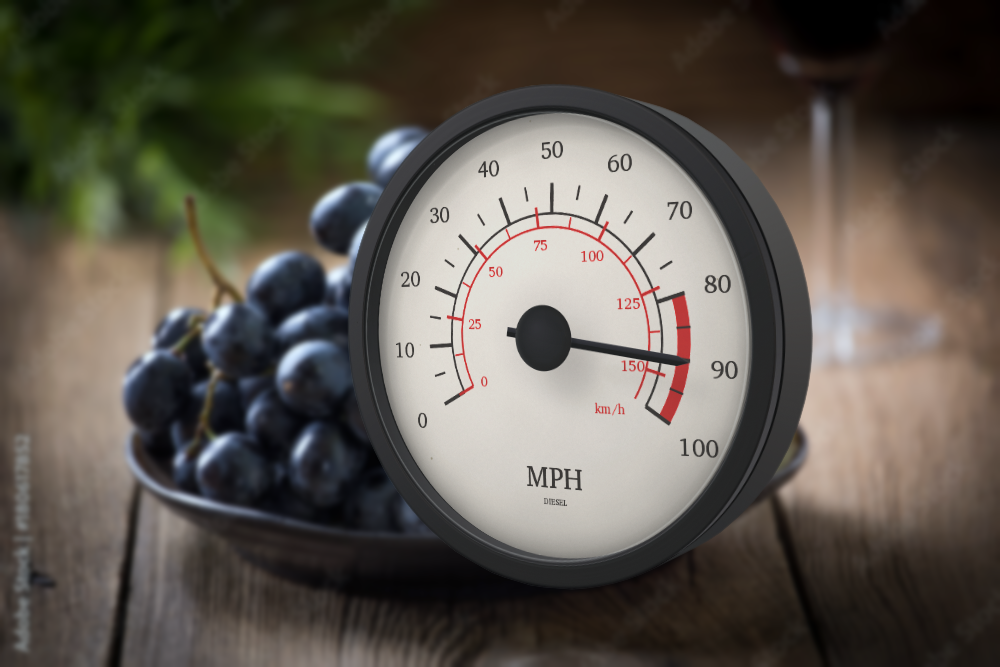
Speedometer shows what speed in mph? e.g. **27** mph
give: **90** mph
